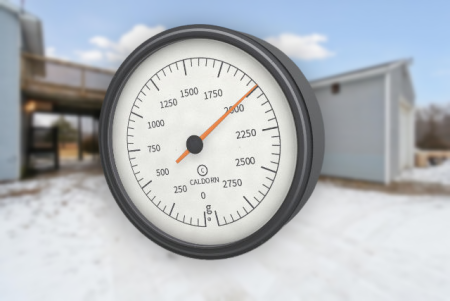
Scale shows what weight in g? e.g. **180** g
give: **2000** g
